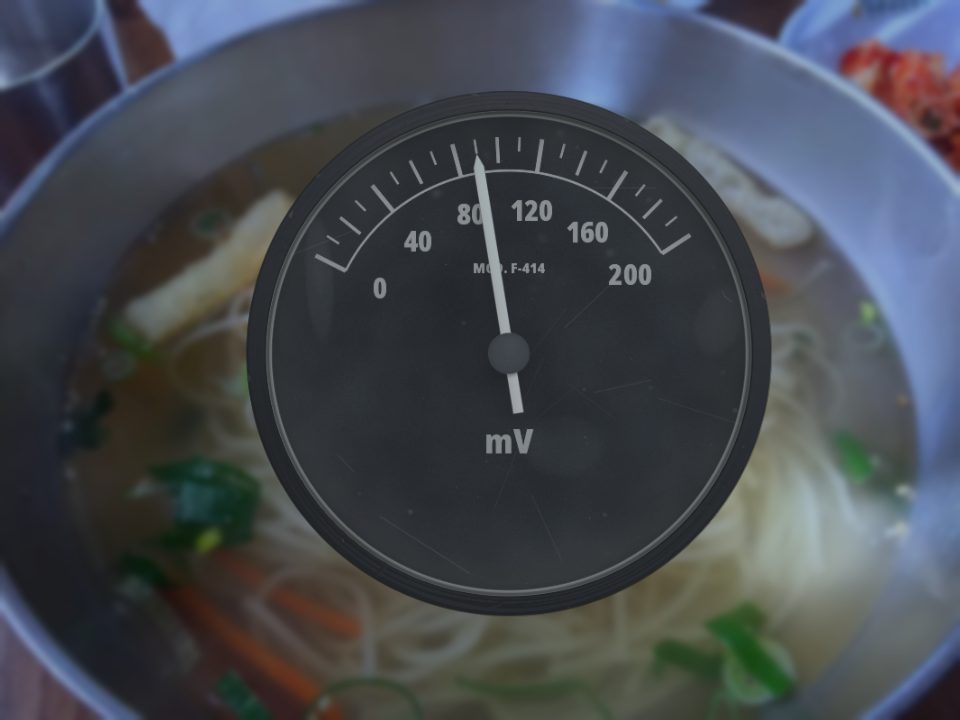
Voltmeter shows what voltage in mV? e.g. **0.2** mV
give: **90** mV
